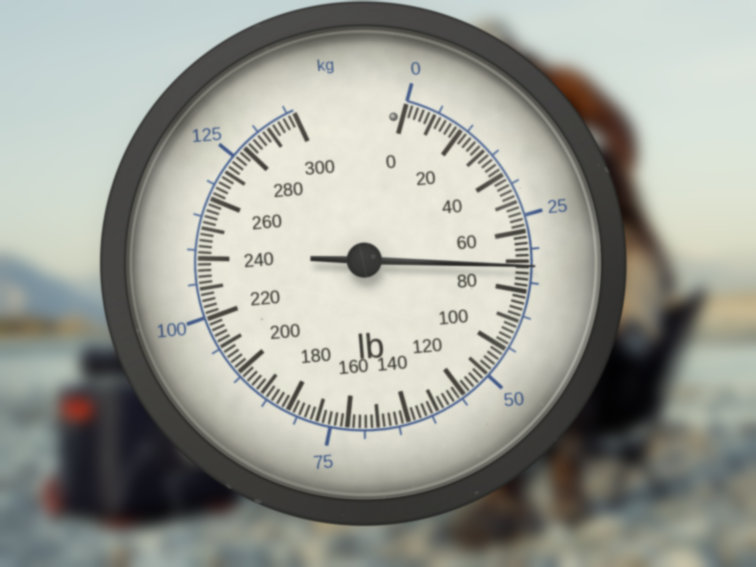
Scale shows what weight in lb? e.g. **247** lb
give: **72** lb
